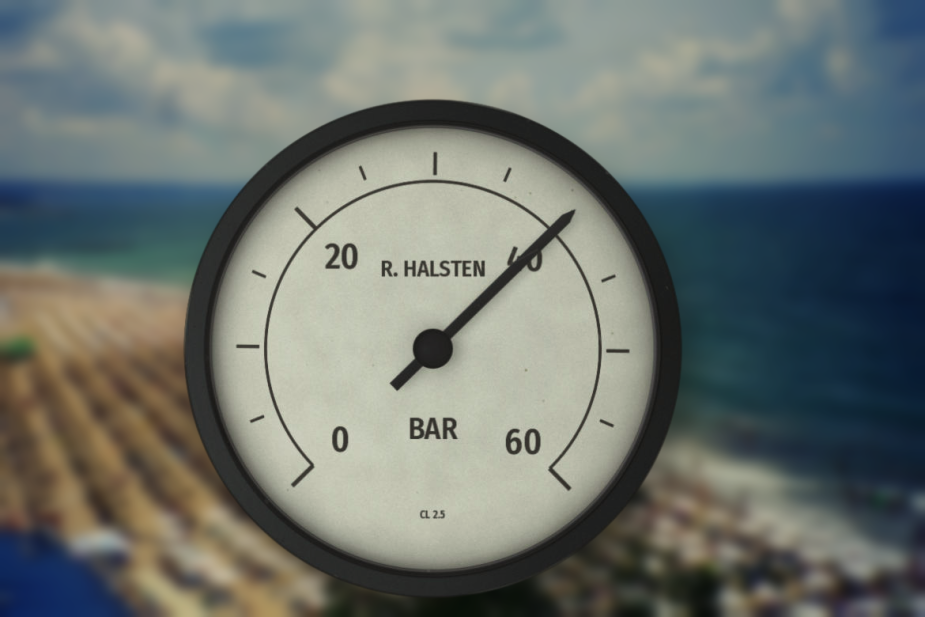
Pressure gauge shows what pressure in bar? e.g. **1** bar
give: **40** bar
